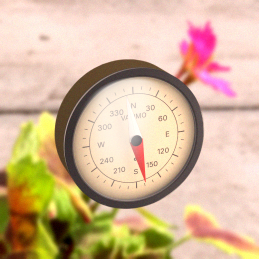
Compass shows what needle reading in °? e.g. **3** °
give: **170** °
